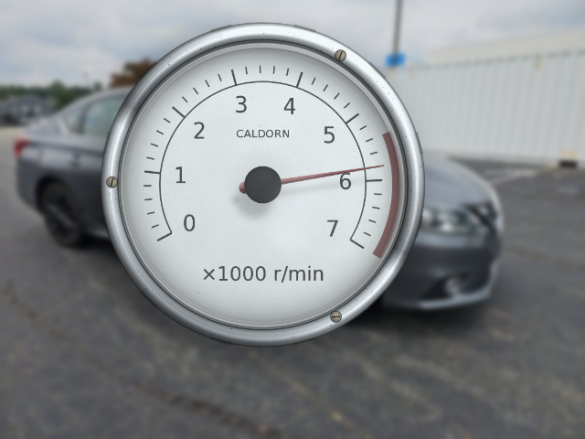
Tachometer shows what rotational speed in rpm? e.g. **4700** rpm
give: **5800** rpm
